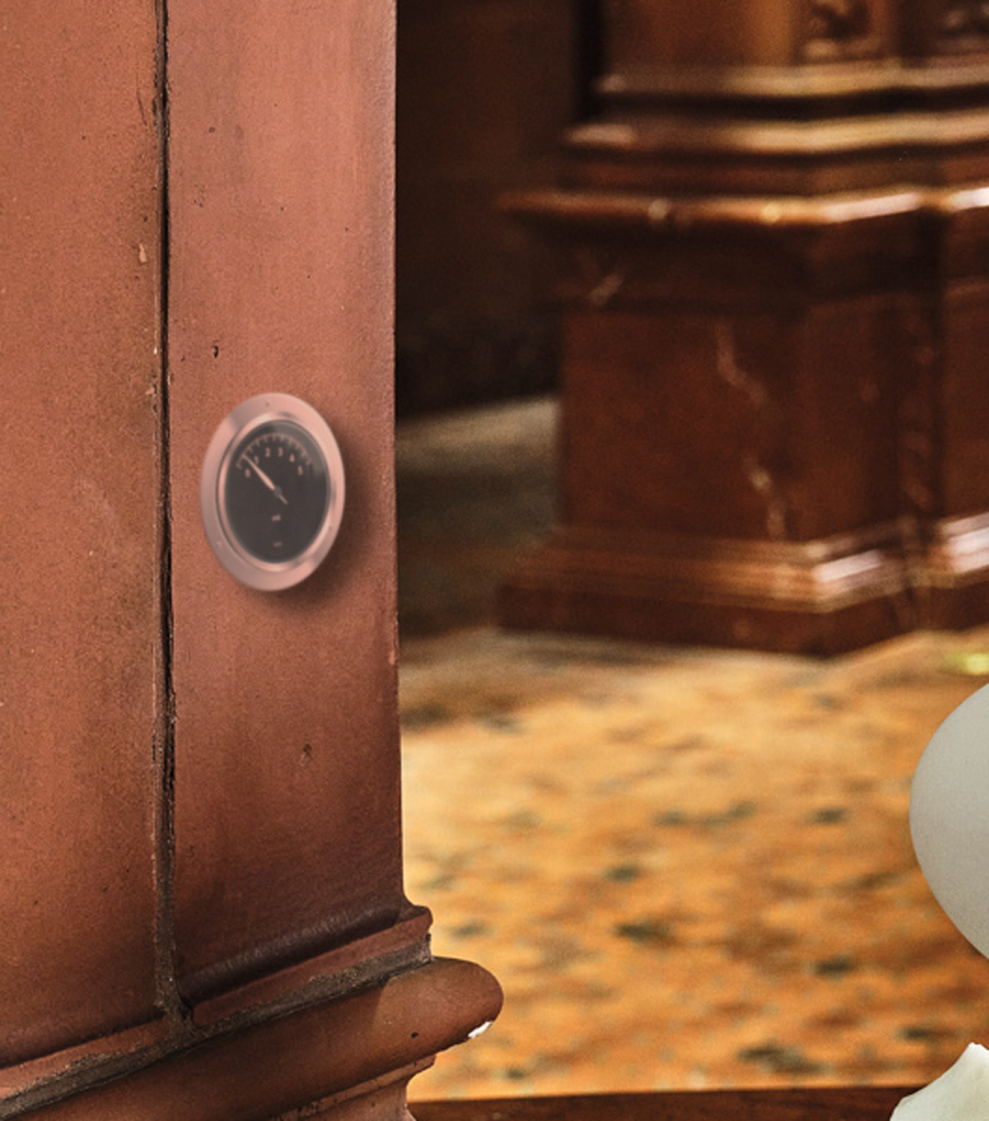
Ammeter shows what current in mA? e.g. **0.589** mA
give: **0.5** mA
